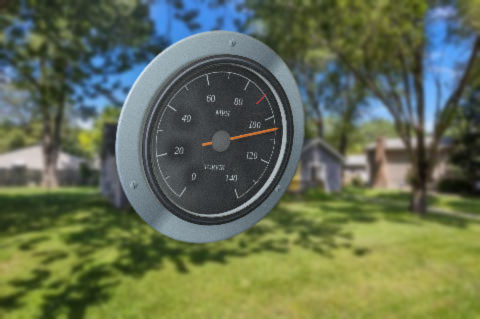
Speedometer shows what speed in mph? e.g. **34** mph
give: **105** mph
